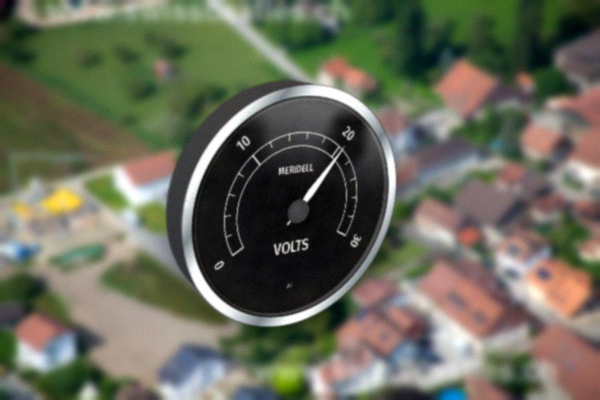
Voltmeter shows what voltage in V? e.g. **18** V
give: **20** V
